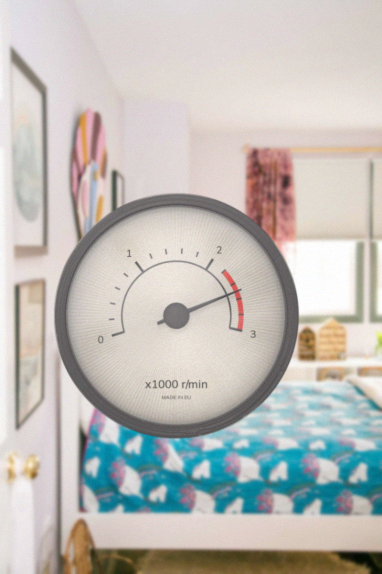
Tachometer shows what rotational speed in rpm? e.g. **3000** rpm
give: **2500** rpm
